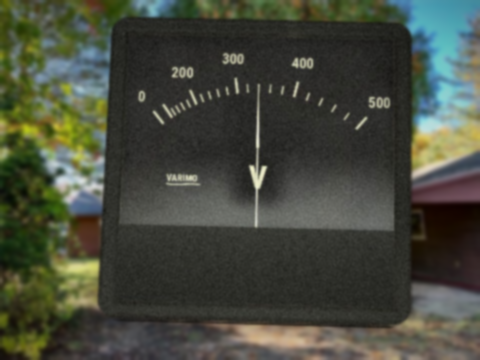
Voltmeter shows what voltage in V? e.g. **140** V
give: **340** V
